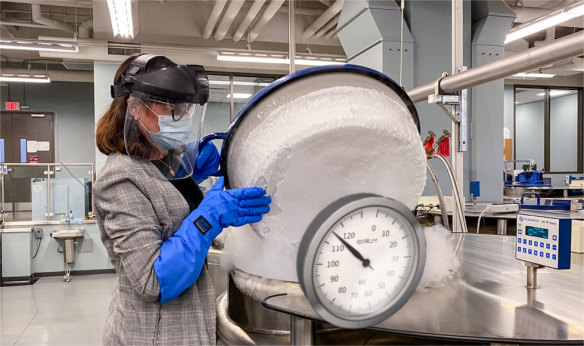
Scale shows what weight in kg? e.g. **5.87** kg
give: **115** kg
